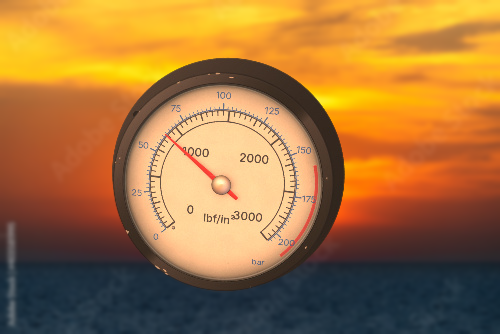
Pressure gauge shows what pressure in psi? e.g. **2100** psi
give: **900** psi
